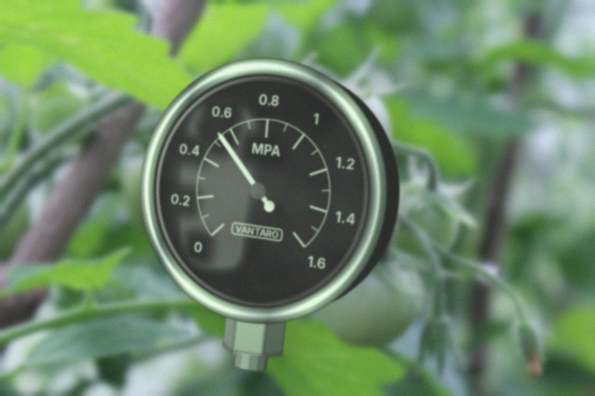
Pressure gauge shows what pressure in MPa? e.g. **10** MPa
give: **0.55** MPa
